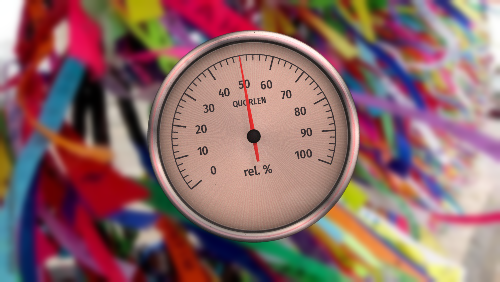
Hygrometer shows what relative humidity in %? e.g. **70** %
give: **50** %
